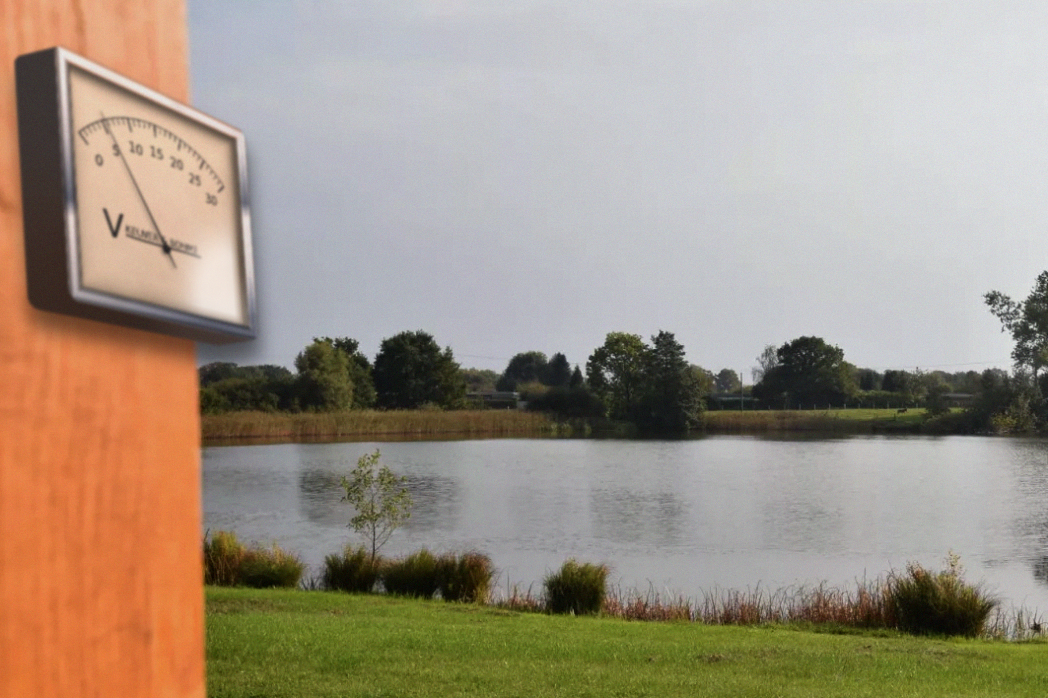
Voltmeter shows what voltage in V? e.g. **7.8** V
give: **5** V
